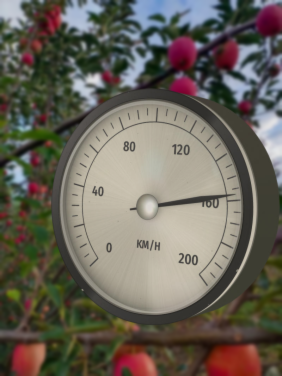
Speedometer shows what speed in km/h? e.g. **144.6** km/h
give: **157.5** km/h
